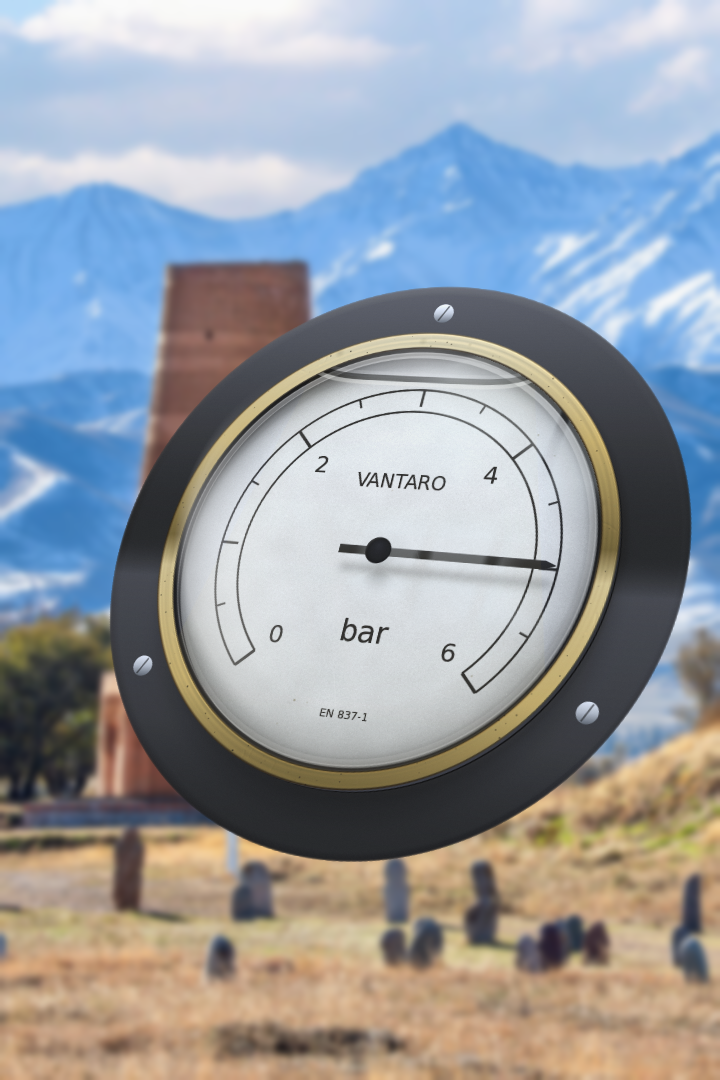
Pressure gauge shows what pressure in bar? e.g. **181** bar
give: **5** bar
